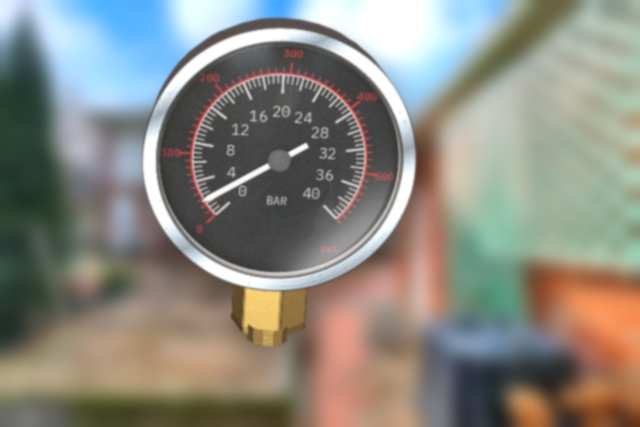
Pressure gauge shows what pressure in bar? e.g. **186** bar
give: **2** bar
